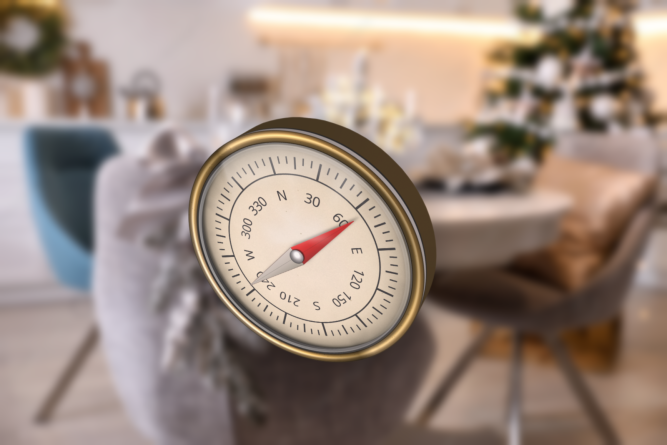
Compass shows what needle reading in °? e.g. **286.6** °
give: **65** °
